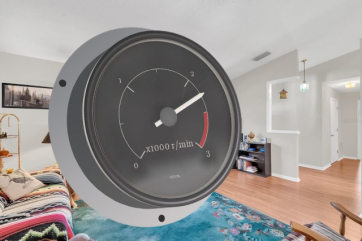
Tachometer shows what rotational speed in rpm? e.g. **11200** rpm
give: **2250** rpm
